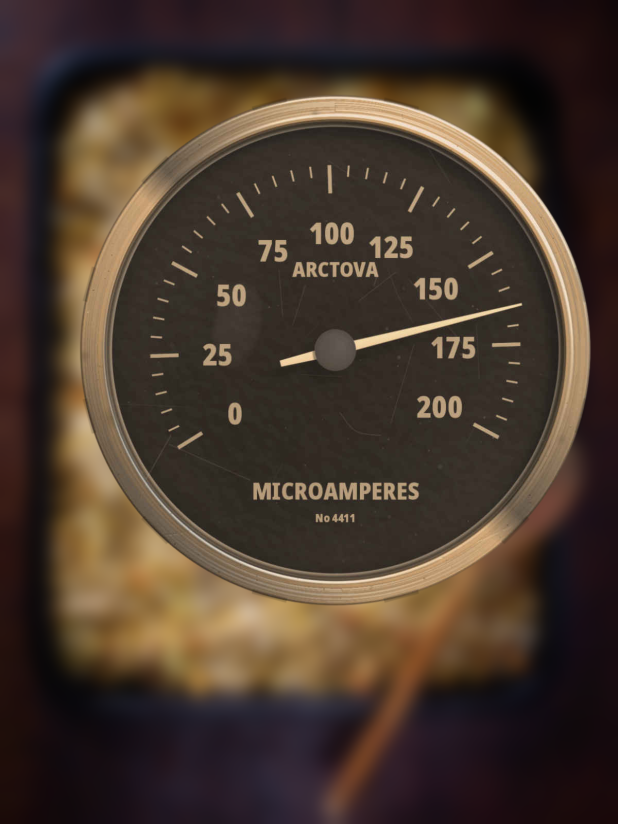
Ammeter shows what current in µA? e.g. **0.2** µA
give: **165** µA
